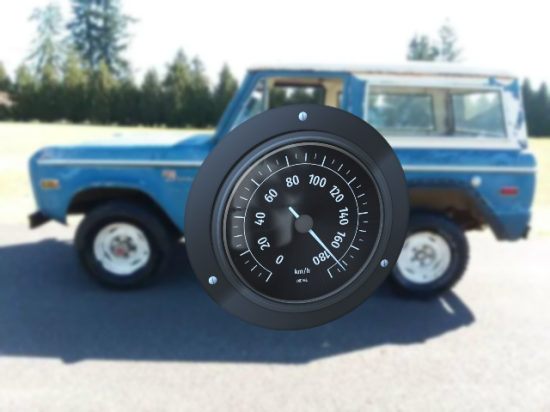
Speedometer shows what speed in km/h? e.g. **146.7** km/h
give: **172.5** km/h
